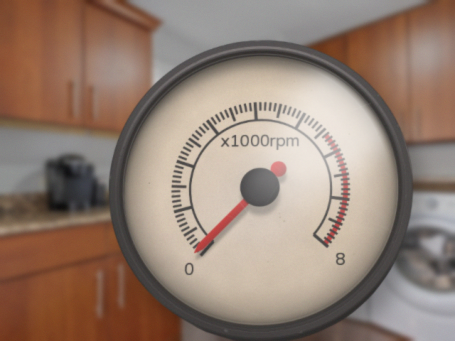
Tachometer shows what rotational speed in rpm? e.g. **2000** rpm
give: **100** rpm
